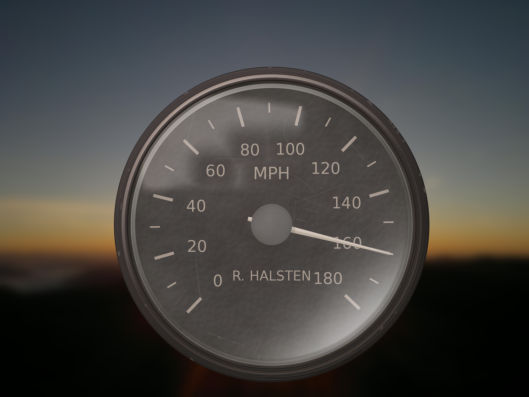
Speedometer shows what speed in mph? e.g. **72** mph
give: **160** mph
